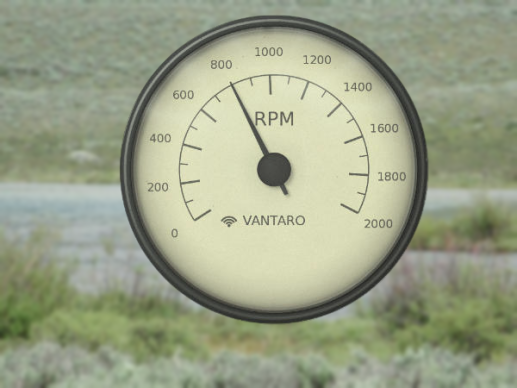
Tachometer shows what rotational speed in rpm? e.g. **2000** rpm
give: **800** rpm
